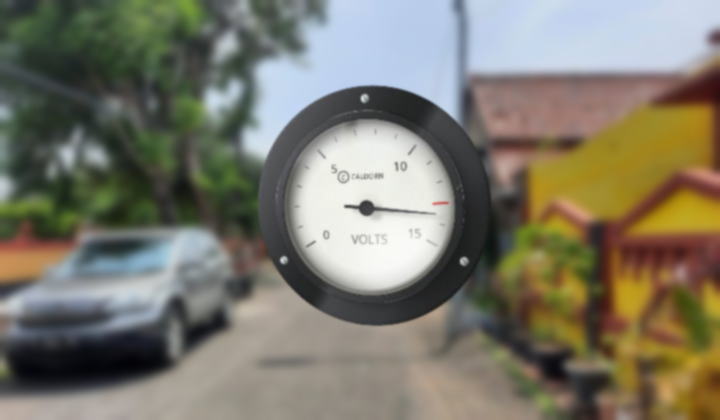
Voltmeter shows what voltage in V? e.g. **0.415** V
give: **13.5** V
